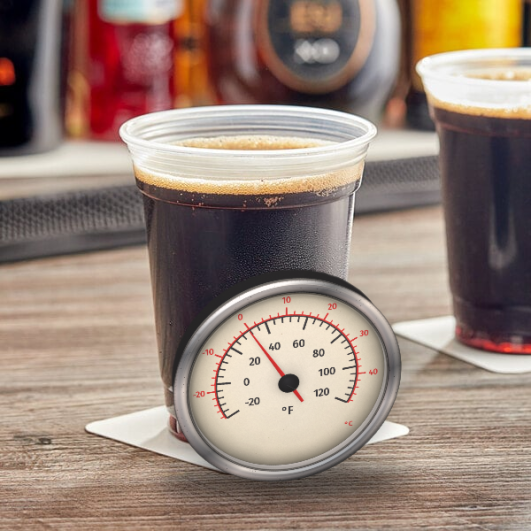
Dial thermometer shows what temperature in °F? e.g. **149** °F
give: **32** °F
